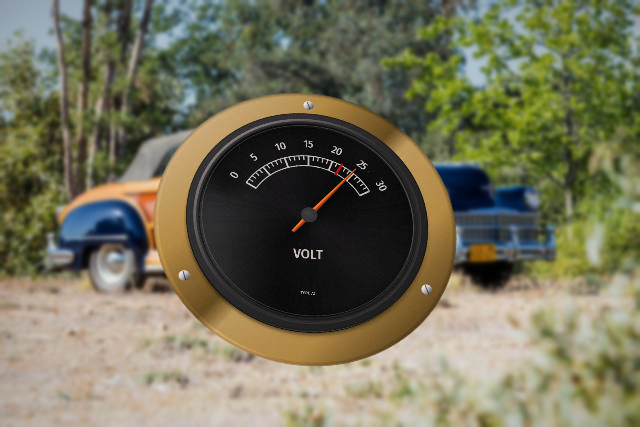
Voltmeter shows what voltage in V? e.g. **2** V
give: **25** V
